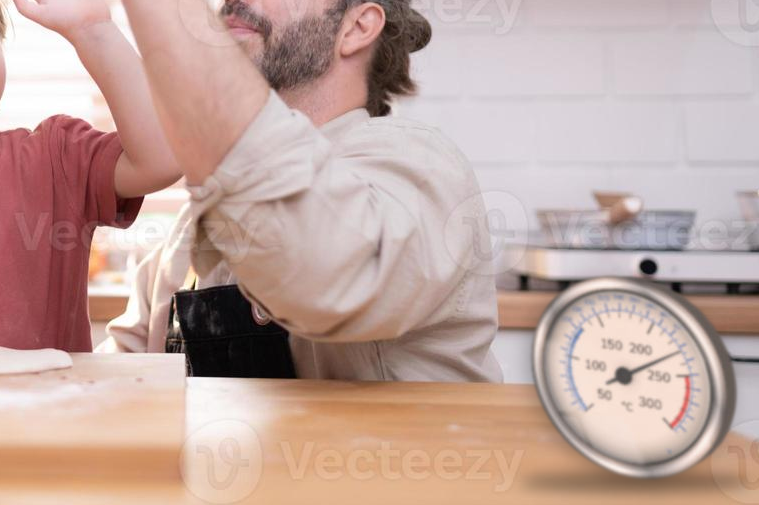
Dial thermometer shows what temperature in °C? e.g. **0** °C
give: **230** °C
